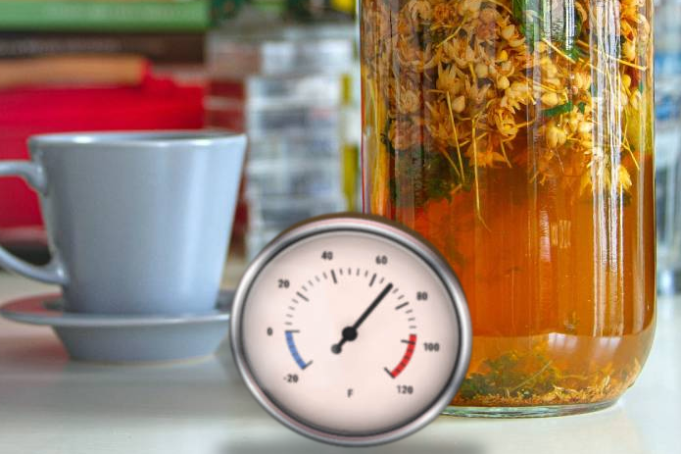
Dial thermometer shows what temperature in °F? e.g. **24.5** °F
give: **68** °F
